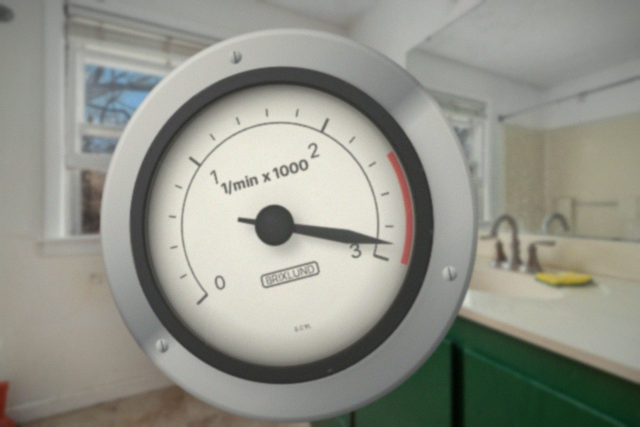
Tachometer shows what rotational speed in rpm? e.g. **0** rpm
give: **2900** rpm
